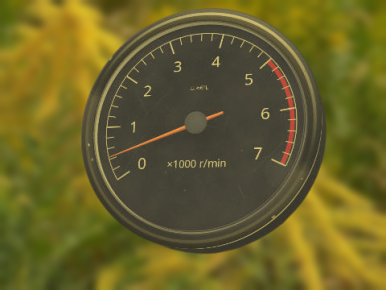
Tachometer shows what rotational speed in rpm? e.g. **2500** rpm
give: **400** rpm
